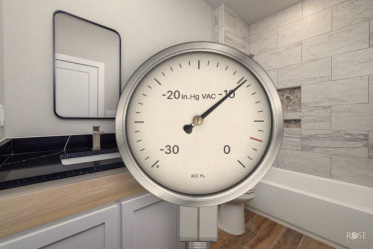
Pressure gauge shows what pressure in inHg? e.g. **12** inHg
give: **-9.5** inHg
